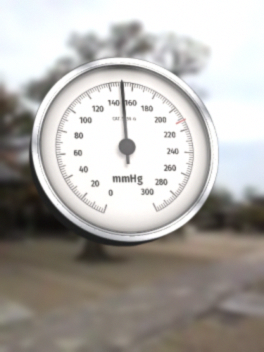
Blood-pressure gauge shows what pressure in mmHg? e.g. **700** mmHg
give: **150** mmHg
